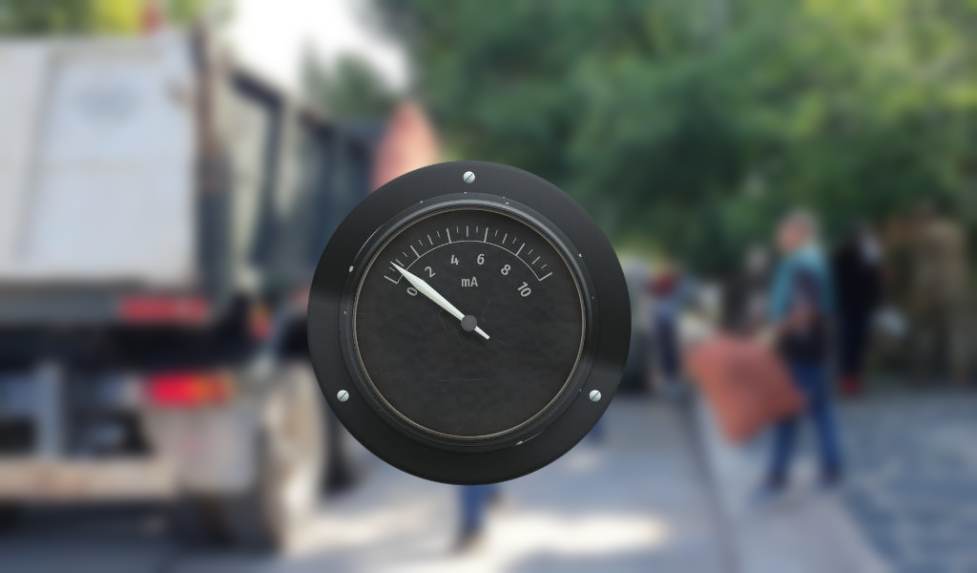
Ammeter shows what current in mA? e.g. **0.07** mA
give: **0.75** mA
